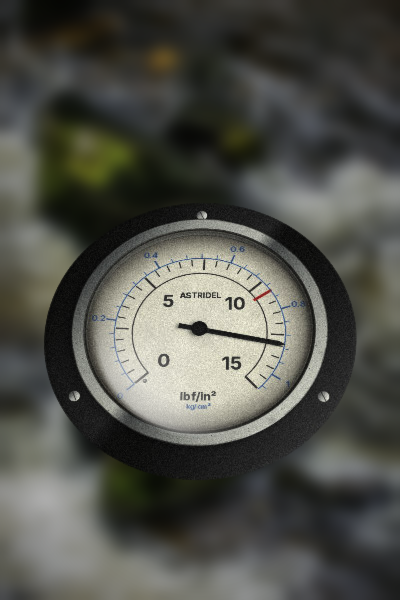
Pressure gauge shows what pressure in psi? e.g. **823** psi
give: **13** psi
